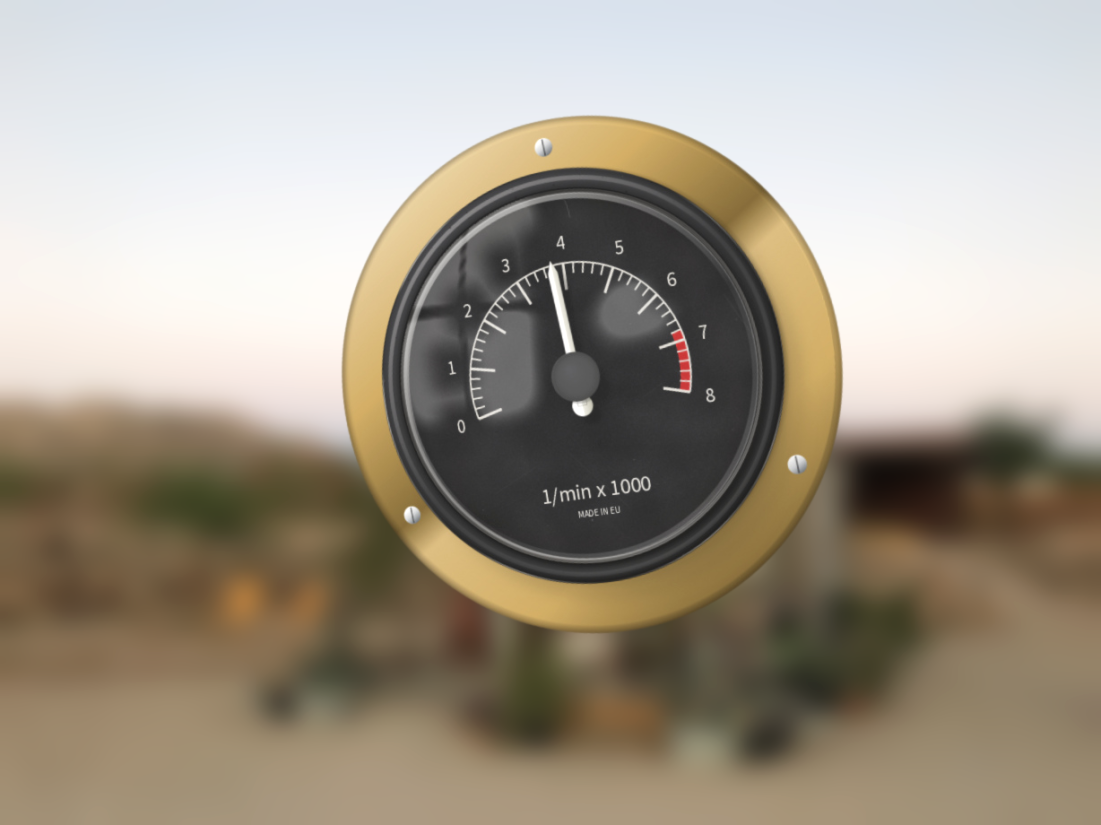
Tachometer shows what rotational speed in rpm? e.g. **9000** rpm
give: **3800** rpm
